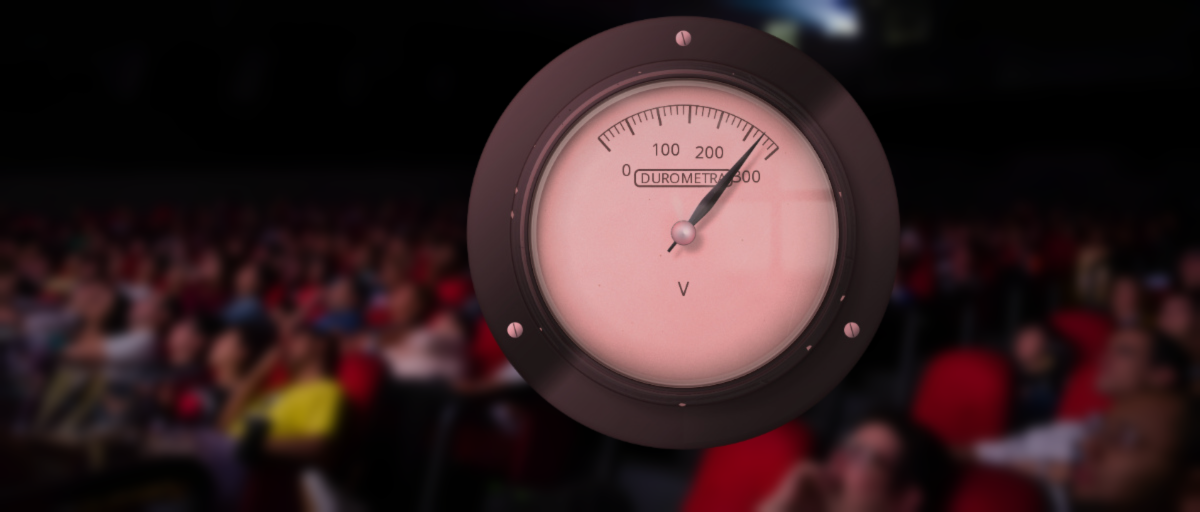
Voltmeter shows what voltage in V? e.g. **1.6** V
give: **270** V
